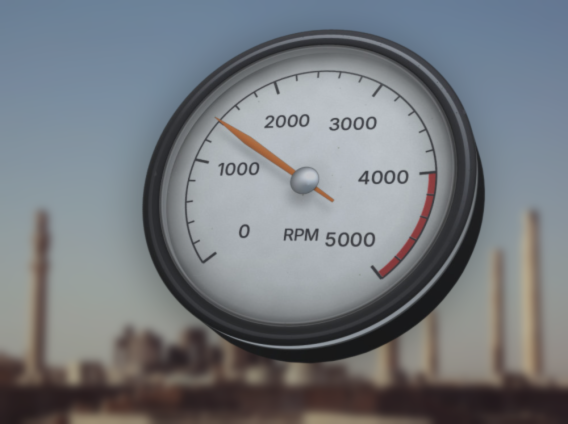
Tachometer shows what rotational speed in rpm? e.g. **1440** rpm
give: **1400** rpm
